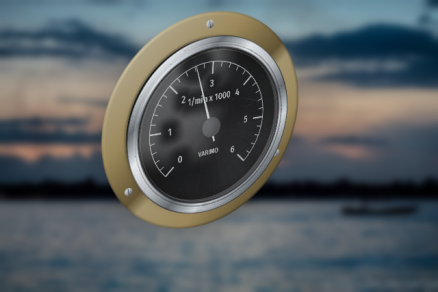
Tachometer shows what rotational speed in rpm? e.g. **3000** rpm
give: **2600** rpm
